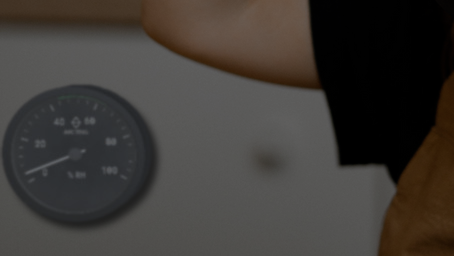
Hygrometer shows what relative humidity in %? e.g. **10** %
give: **4** %
